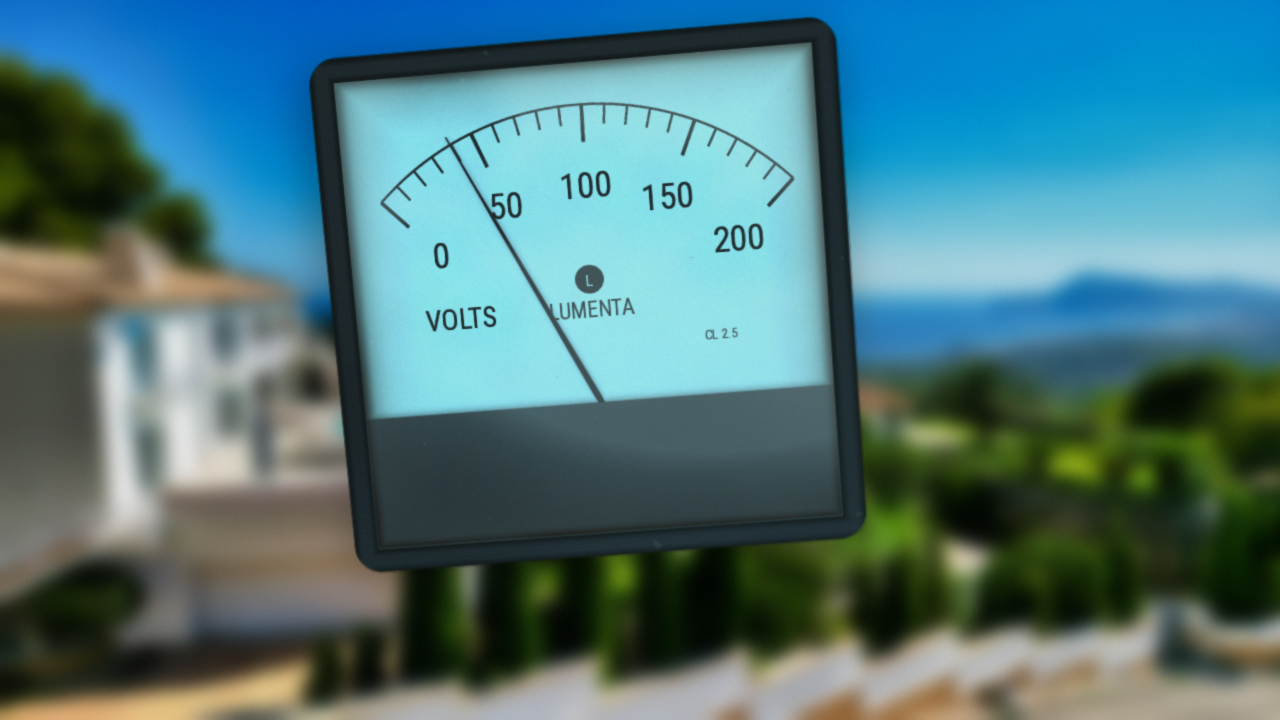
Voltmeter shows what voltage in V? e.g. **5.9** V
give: **40** V
